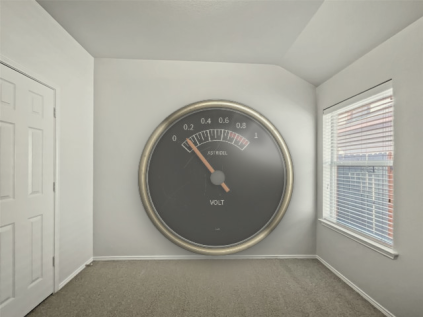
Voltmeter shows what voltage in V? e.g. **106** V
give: **0.1** V
